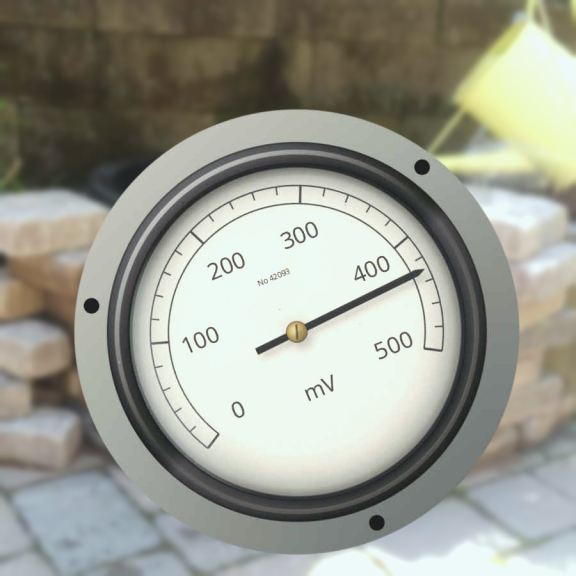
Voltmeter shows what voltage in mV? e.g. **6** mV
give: **430** mV
